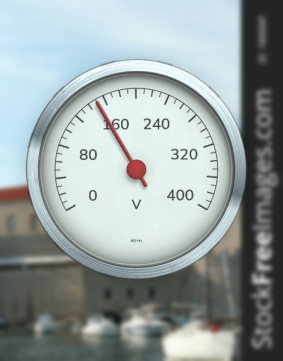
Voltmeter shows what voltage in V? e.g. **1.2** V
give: **150** V
